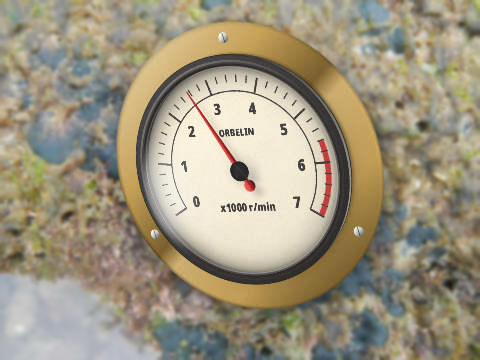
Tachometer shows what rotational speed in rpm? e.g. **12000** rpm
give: **2600** rpm
